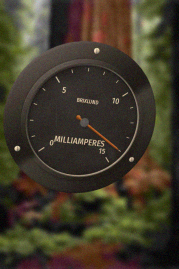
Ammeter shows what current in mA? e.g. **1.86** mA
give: **14** mA
